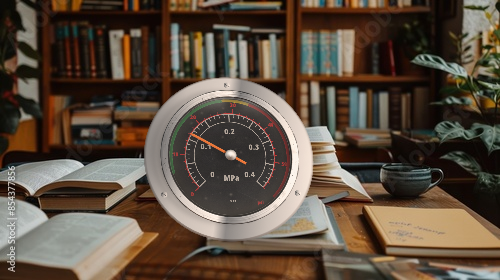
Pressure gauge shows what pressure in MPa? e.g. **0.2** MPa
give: **0.11** MPa
